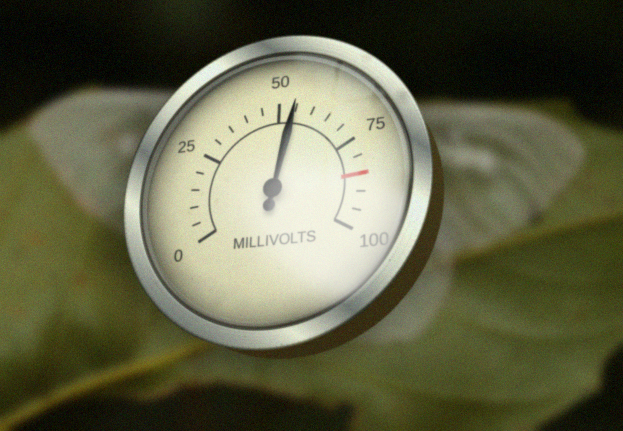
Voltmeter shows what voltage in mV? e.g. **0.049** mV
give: **55** mV
